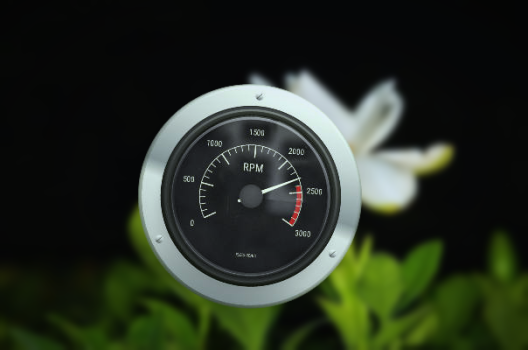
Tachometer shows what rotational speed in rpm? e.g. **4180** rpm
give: **2300** rpm
